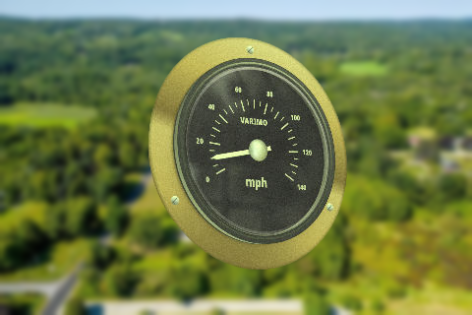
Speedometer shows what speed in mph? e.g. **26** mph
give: **10** mph
